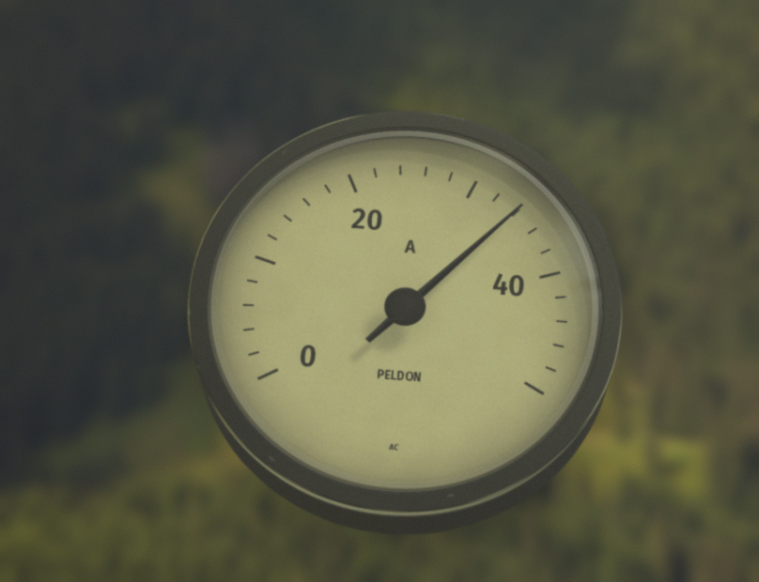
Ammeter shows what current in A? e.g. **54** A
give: **34** A
